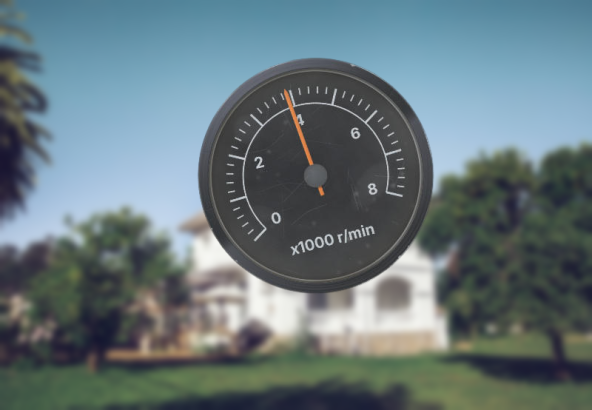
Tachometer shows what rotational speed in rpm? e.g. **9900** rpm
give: **3900** rpm
